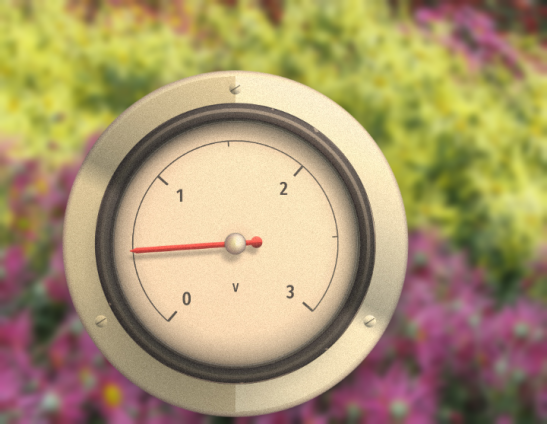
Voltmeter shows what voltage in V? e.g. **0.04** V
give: **0.5** V
